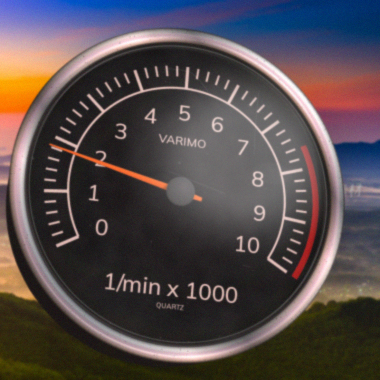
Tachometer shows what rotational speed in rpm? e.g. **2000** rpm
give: **1800** rpm
